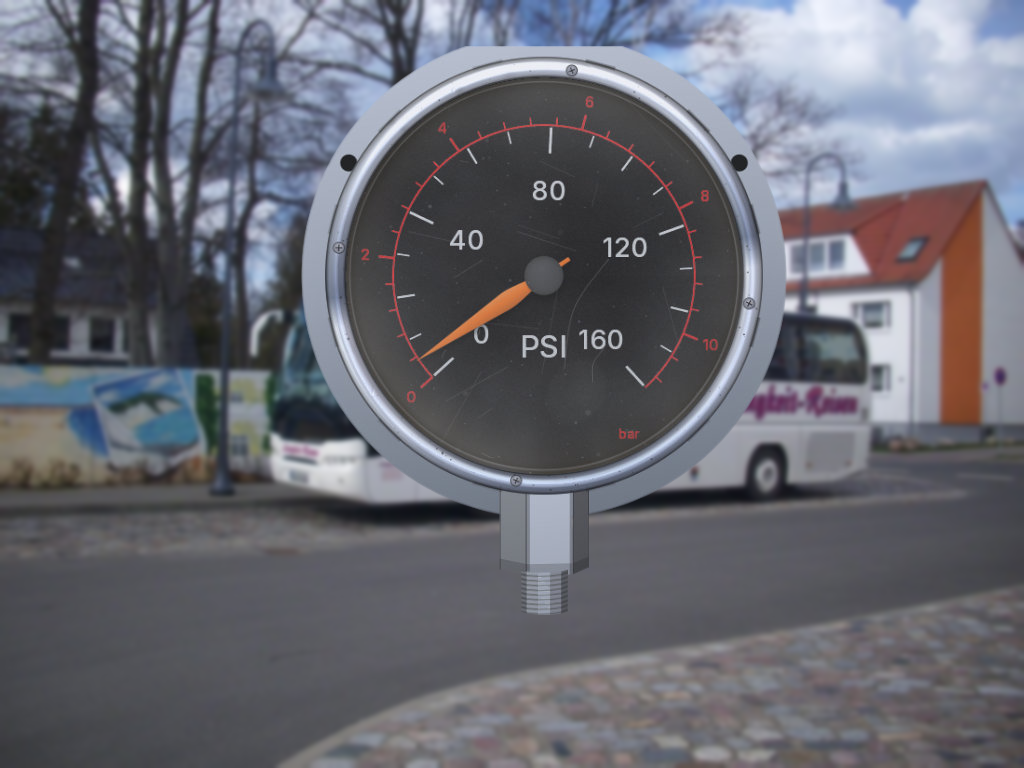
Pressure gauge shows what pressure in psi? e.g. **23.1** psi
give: **5** psi
